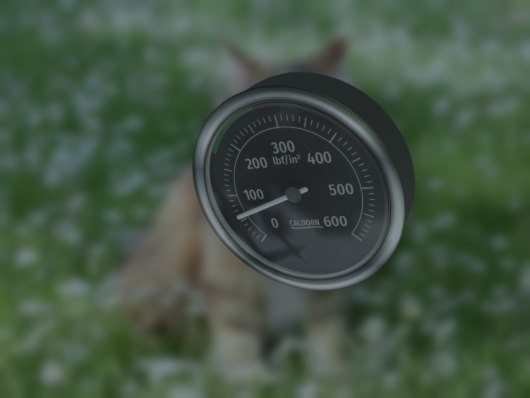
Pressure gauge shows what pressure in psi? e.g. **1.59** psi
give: **60** psi
